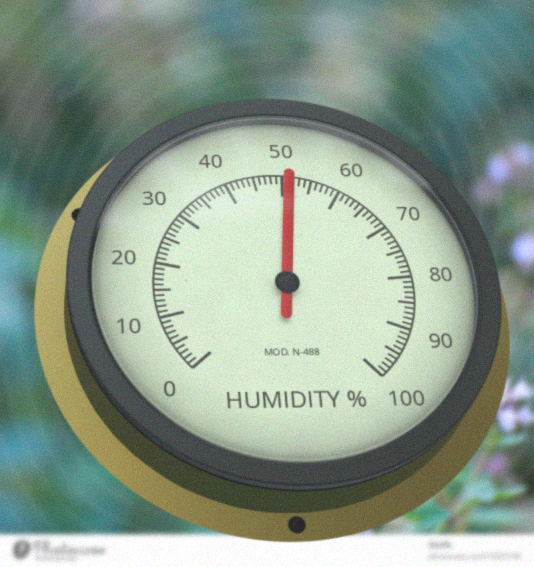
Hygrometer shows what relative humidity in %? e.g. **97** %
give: **51** %
